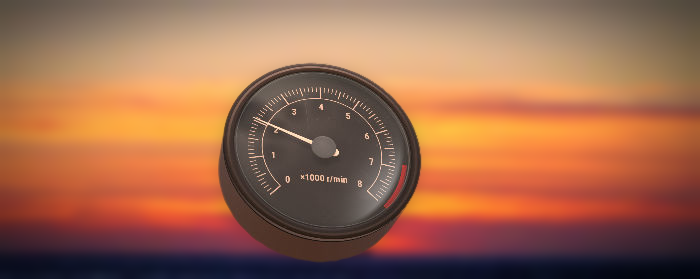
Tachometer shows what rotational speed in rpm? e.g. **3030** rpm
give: **2000** rpm
